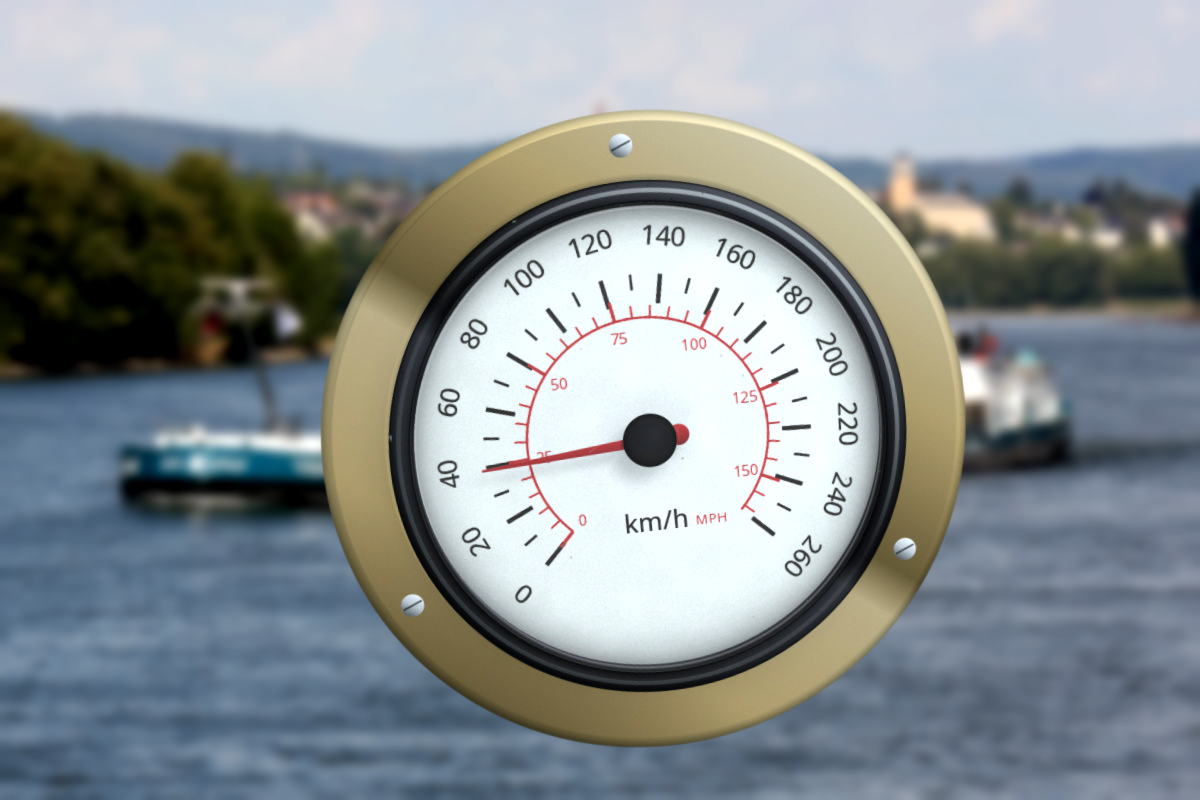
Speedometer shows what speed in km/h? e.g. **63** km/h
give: **40** km/h
